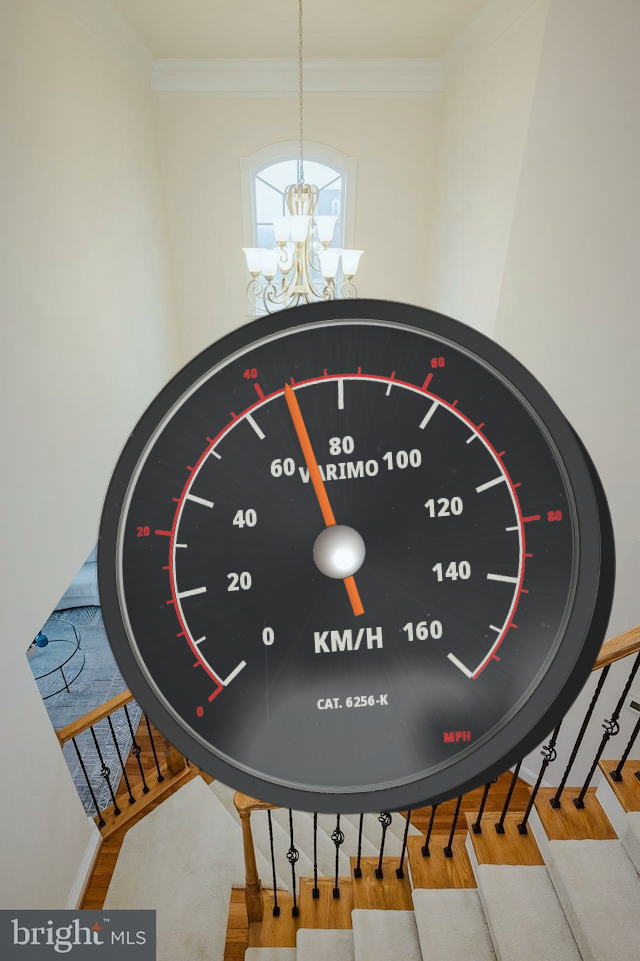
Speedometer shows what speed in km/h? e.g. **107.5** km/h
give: **70** km/h
